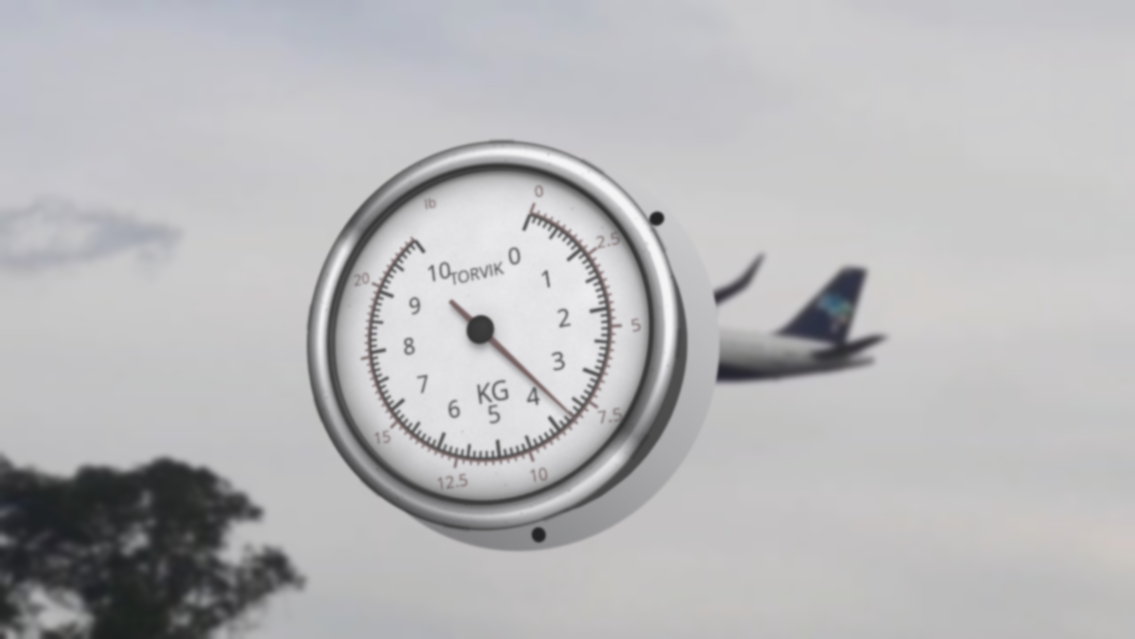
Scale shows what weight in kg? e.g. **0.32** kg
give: **3.7** kg
